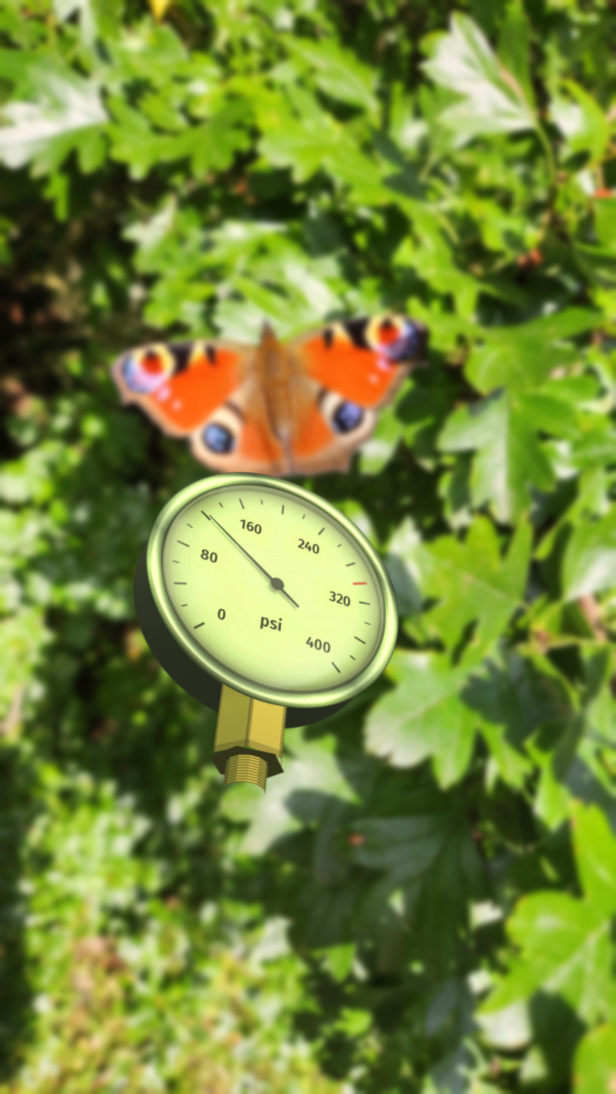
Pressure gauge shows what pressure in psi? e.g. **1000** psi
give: **120** psi
